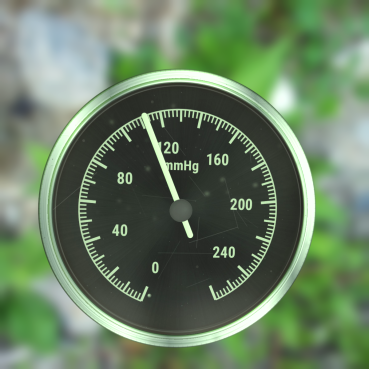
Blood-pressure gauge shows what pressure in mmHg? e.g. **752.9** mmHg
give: **112** mmHg
